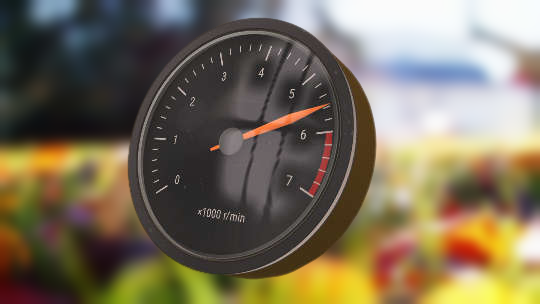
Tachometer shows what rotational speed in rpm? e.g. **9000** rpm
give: **5600** rpm
